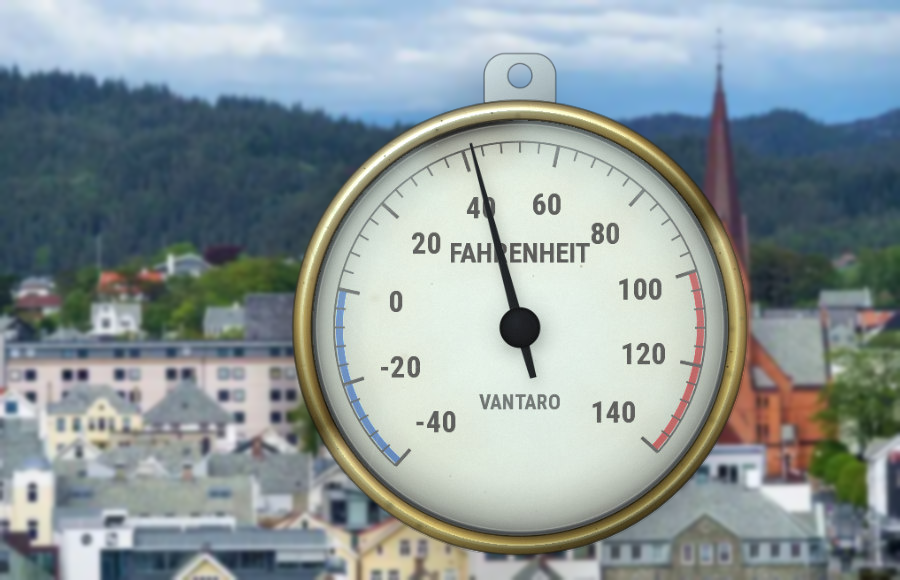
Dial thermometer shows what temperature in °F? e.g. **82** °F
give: **42** °F
